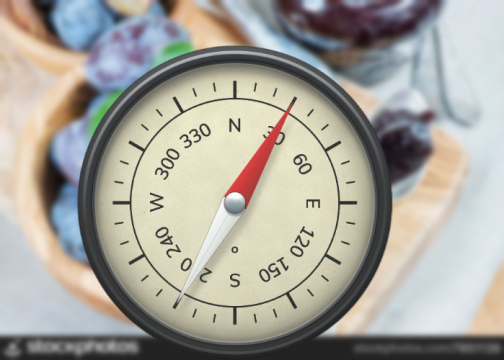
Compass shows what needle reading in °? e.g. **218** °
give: **30** °
